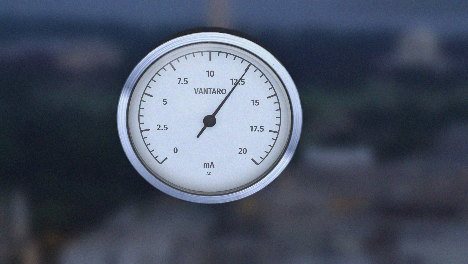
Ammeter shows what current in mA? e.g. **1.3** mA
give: **12.5** mA
